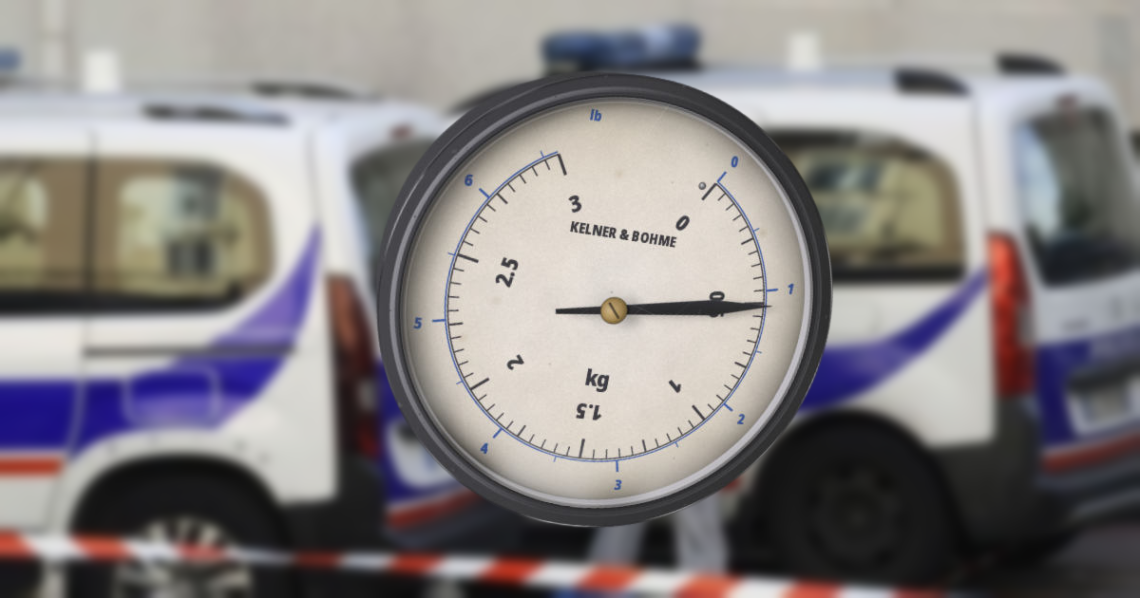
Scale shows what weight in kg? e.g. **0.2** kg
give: **0.5** kg
